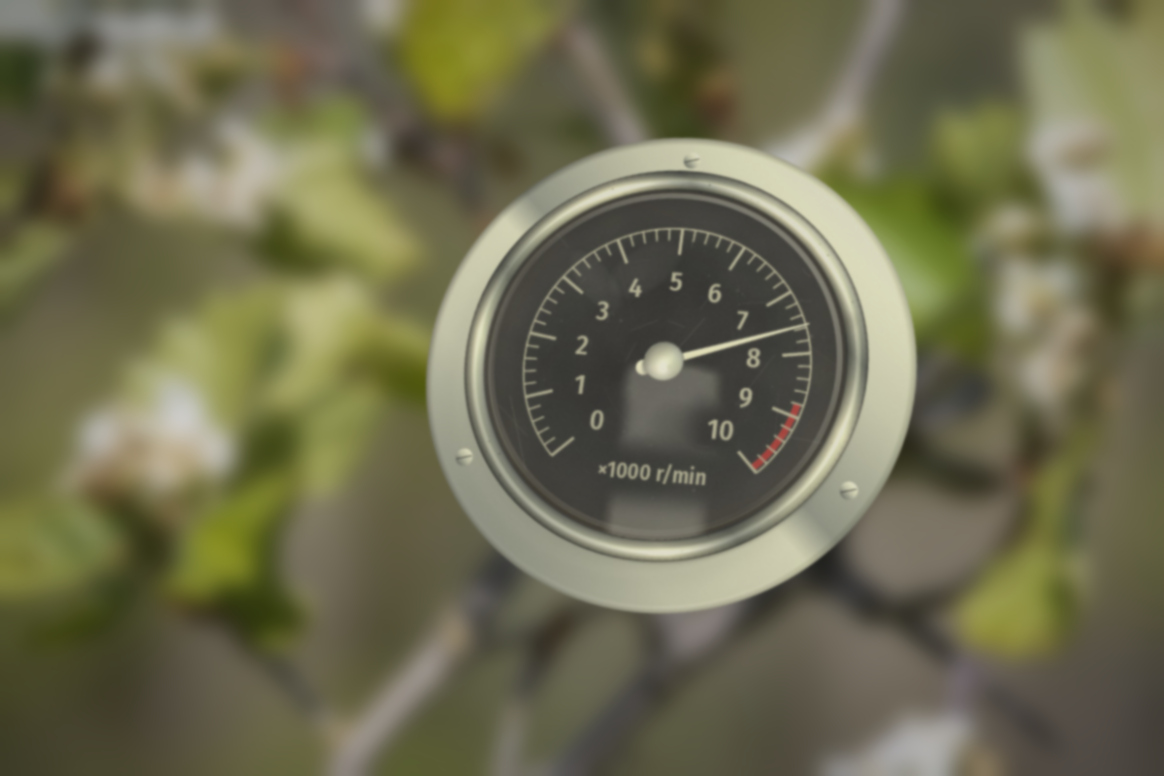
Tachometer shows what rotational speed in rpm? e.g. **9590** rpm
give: **7600** rpm
